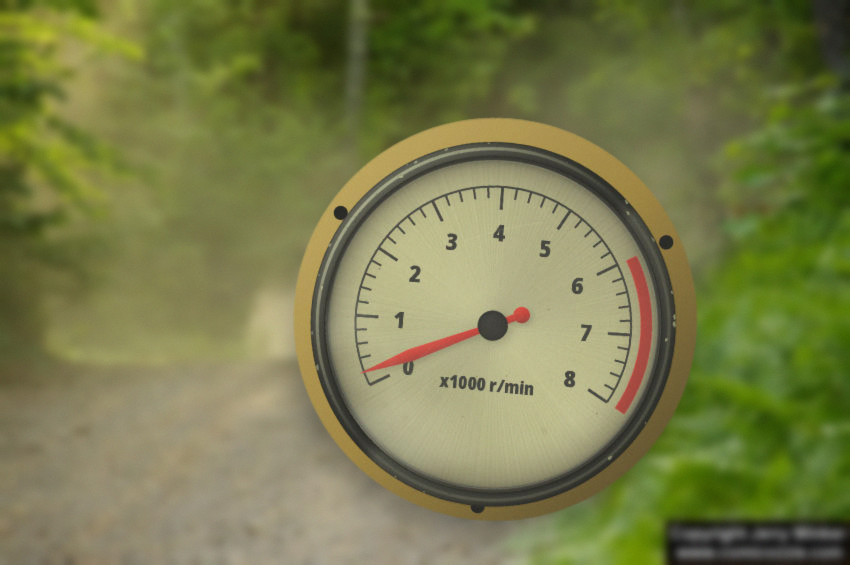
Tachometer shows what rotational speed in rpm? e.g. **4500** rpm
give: **200** rpm
